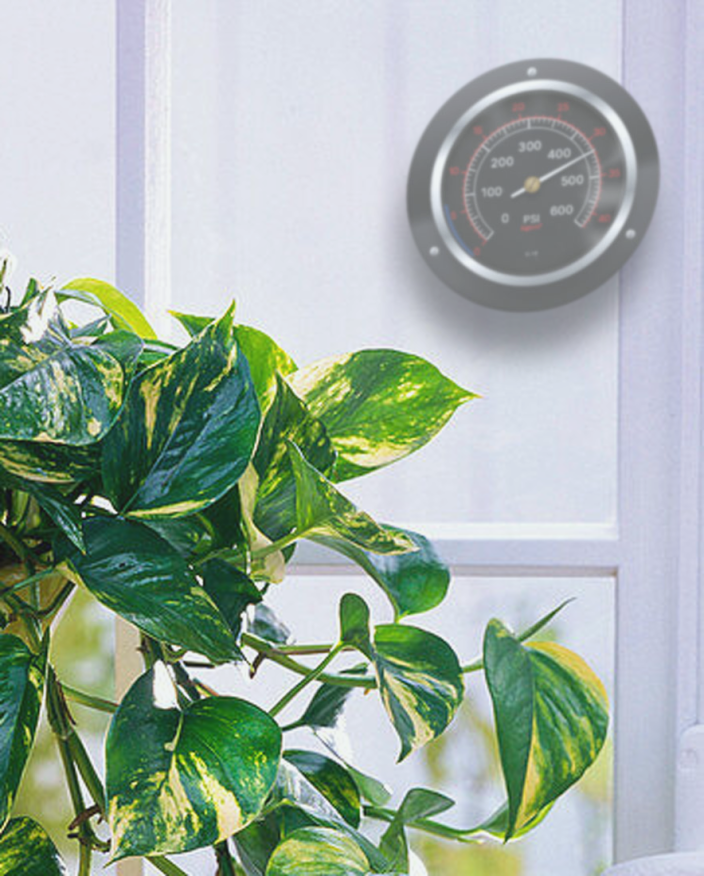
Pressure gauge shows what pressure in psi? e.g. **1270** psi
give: **450** psi
